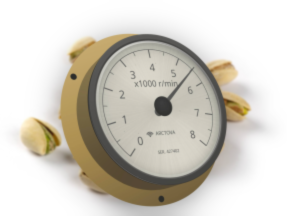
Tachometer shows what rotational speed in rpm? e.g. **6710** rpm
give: **5500** rpm
